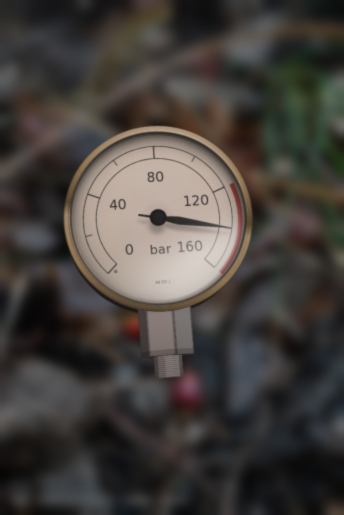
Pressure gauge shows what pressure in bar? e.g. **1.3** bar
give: **140** bar
